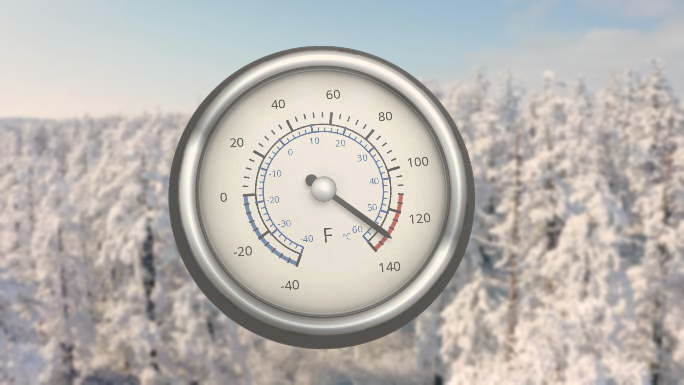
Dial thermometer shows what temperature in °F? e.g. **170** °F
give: **132** °F
